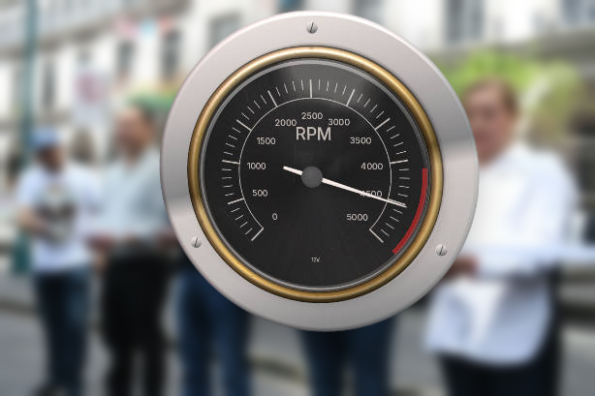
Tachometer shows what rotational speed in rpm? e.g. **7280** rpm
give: **4500** rpm
